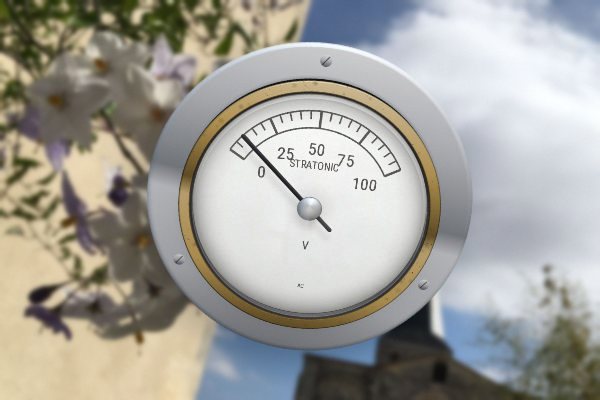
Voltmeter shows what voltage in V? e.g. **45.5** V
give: **10** V
